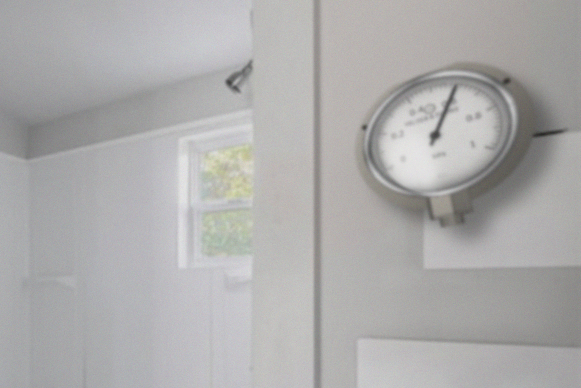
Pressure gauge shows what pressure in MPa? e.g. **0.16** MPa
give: **0.6** MPa
